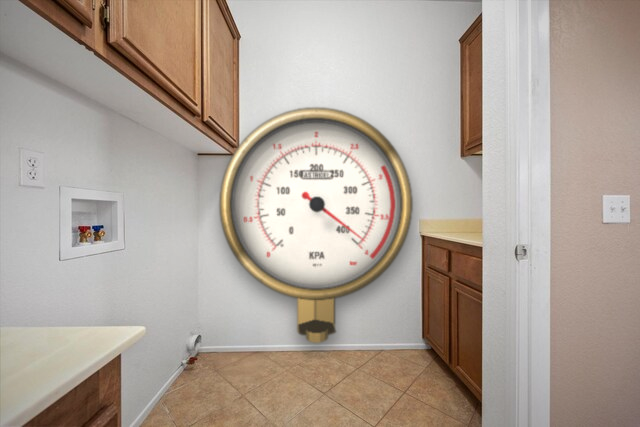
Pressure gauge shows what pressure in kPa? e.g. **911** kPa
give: **390** kPa
